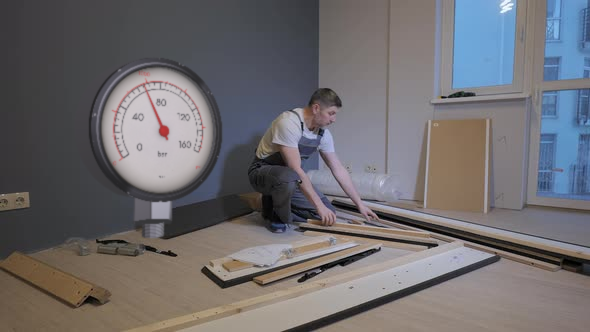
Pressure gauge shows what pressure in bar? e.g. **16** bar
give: **65** bar
